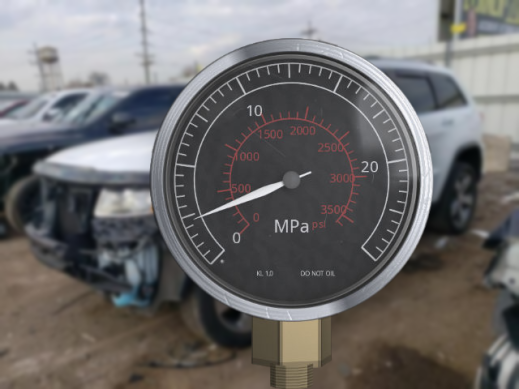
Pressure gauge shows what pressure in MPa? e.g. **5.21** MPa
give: **2.25** MPa
